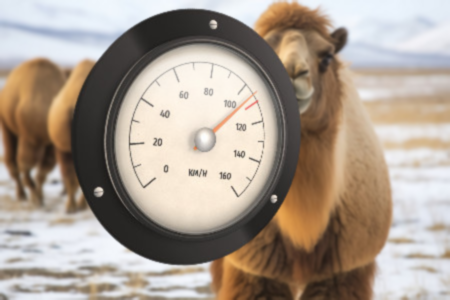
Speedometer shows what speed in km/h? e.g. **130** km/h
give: **105** km/h
